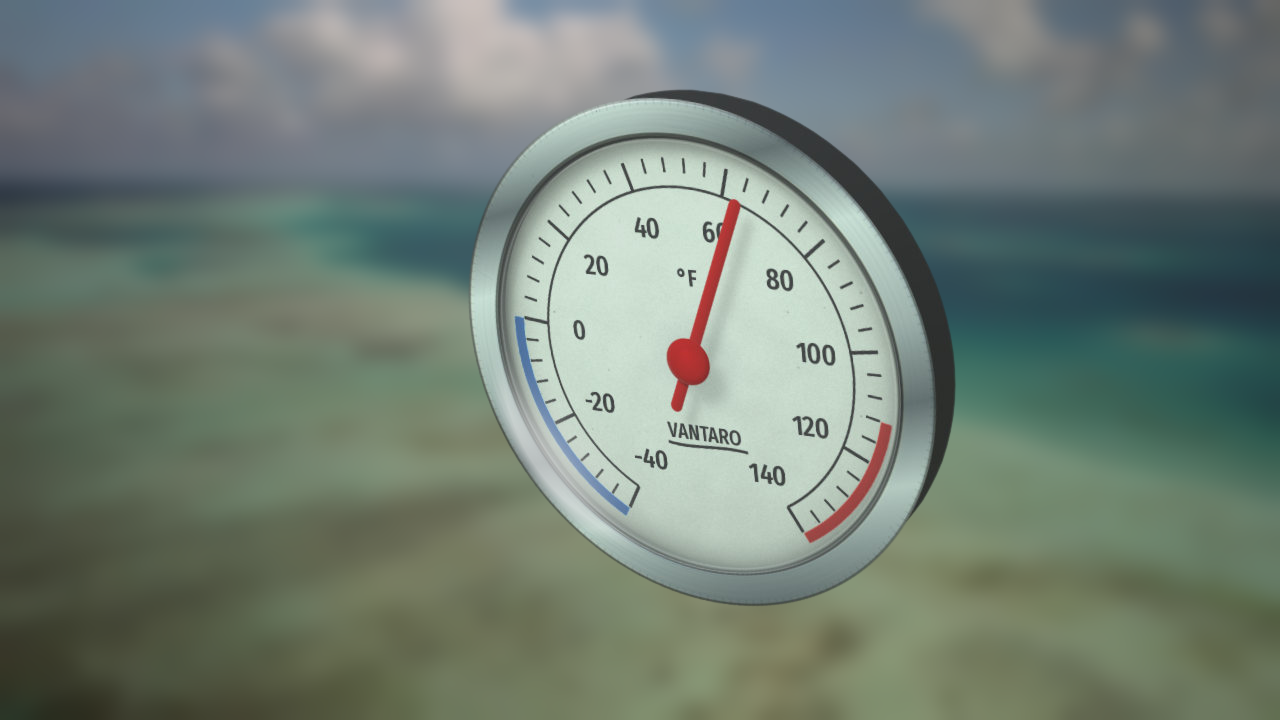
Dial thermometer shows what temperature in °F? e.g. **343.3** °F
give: **64** °F
